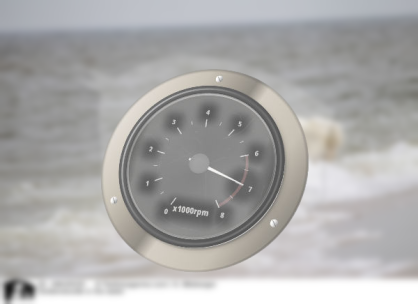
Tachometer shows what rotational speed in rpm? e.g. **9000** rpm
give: **7000** rpm
